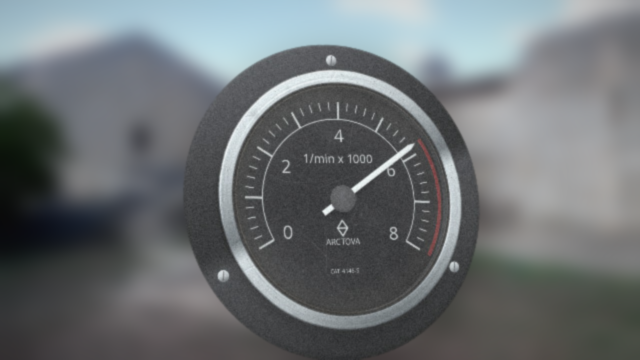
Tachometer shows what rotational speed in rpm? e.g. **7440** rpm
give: **5800** rpm
